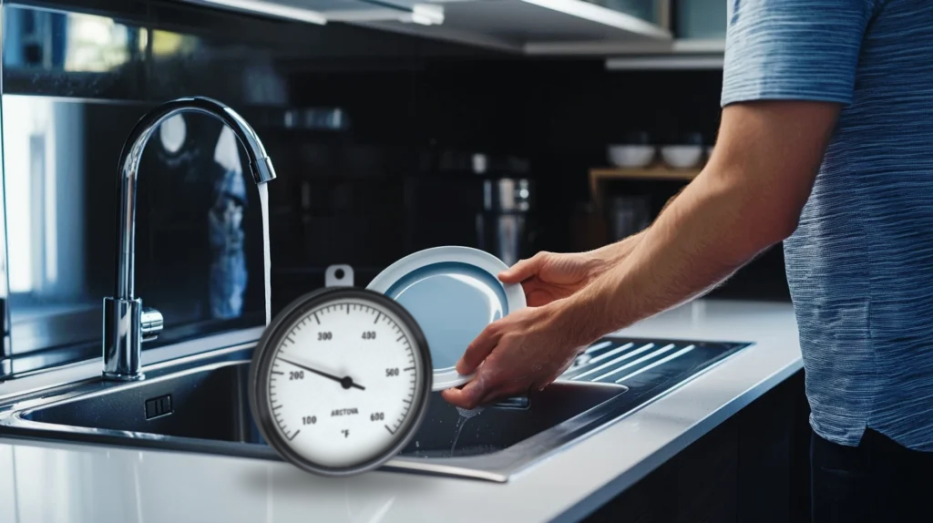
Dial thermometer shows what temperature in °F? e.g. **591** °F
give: **220** °F
